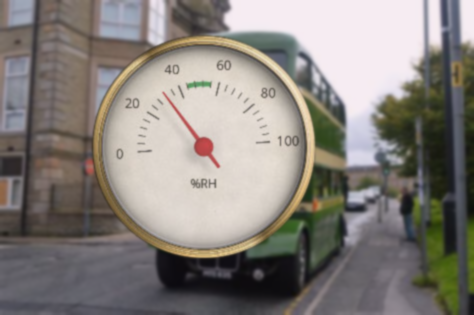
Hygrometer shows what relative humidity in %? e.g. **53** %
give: **32** %
